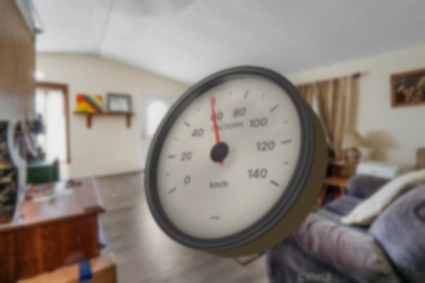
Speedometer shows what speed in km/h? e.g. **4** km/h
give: **60** km/h
